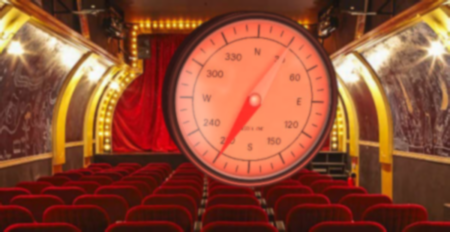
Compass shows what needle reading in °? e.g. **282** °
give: **210** °
